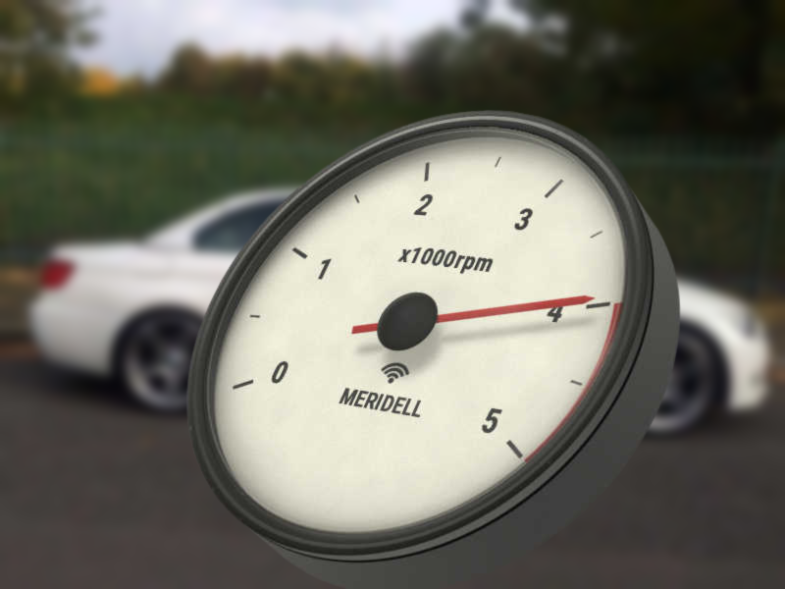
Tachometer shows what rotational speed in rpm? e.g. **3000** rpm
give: **4000** rpm
